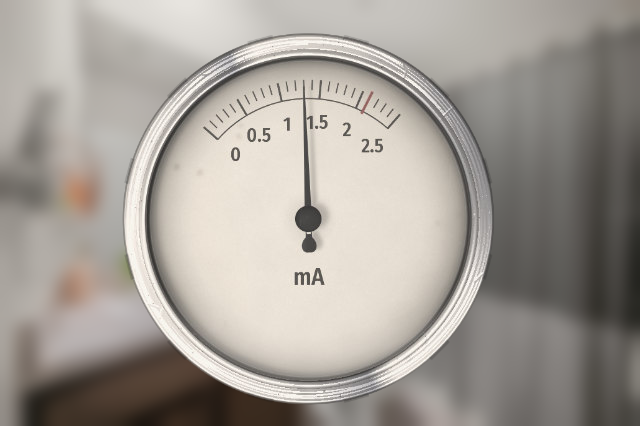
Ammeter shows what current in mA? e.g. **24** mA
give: **1.3** mA
